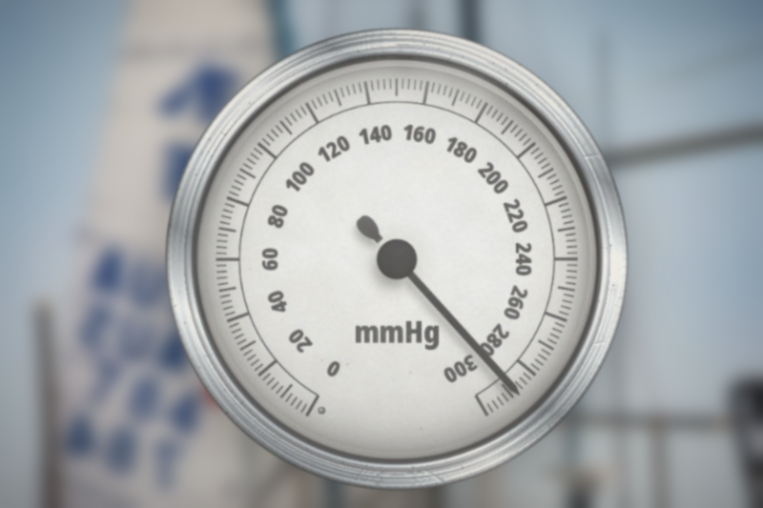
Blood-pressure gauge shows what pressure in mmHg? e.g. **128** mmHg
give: **288** mmHg
